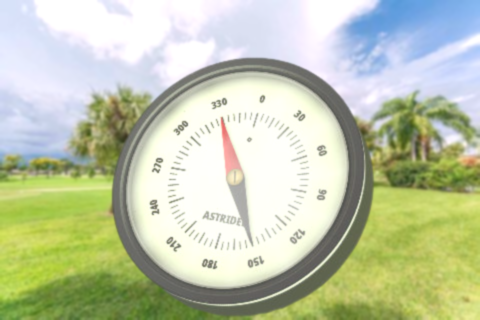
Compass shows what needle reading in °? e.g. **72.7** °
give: **330** °
